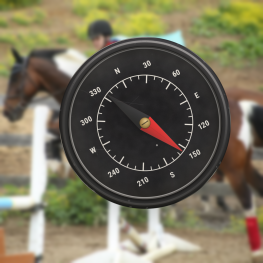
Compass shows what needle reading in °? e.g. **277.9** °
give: **155** °
